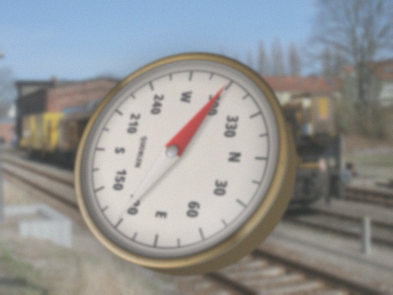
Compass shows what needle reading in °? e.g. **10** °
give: **300** °
